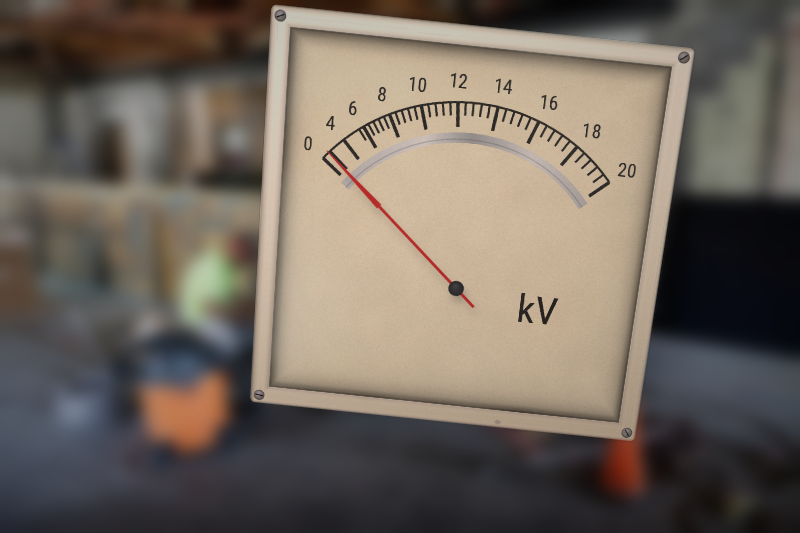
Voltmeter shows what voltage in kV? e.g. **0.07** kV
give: **2** kV
